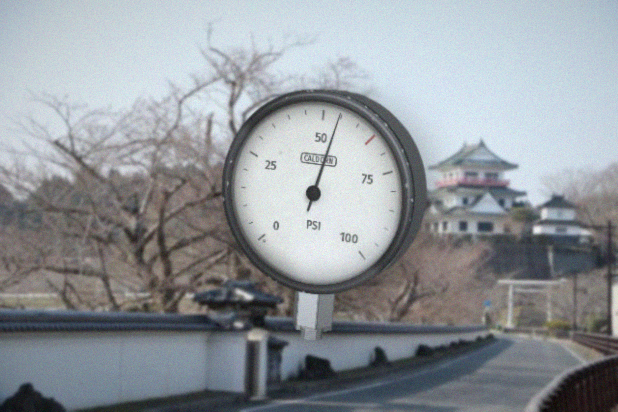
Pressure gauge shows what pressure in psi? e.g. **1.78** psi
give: **55** psi
